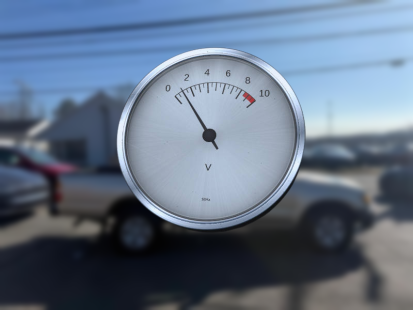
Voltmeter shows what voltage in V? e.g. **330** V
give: **1** V
